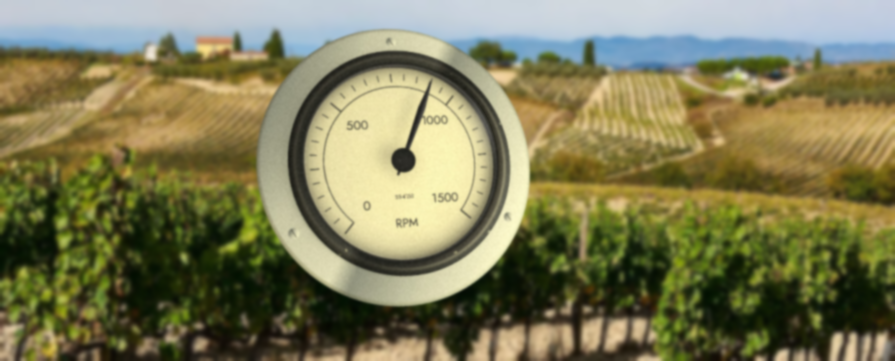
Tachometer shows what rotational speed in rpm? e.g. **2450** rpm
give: **900** rpm
